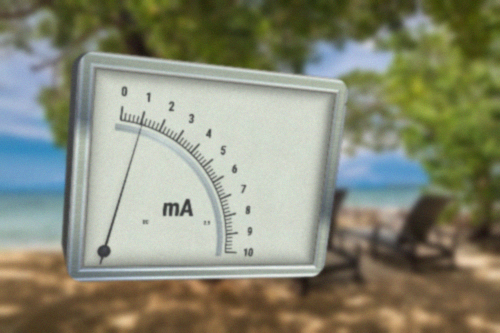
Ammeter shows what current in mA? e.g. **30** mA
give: **1** mA
